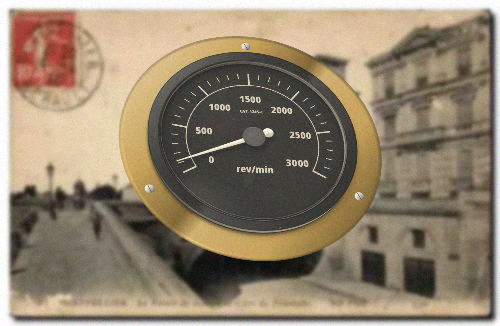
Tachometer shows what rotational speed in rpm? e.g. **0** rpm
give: **100** rpm
